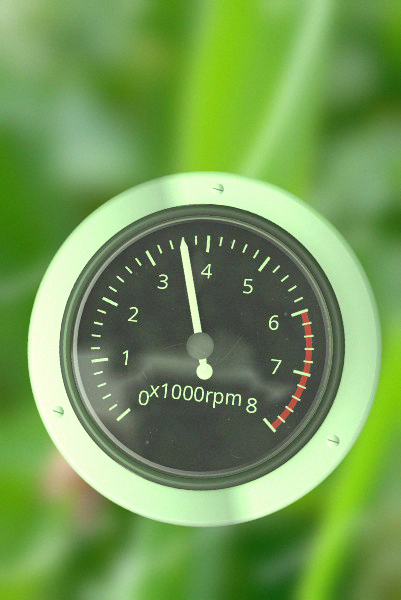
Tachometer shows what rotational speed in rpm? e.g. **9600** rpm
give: **3600** rpm
